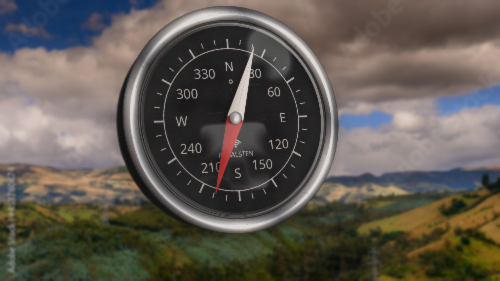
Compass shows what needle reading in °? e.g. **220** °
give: **200** °
